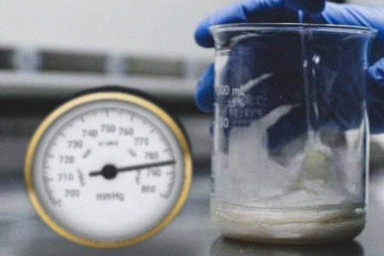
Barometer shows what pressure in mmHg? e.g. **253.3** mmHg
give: **785** mmHg
